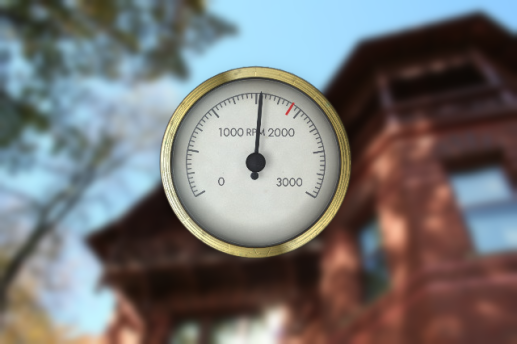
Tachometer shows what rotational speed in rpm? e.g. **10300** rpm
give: **1550** rpm
